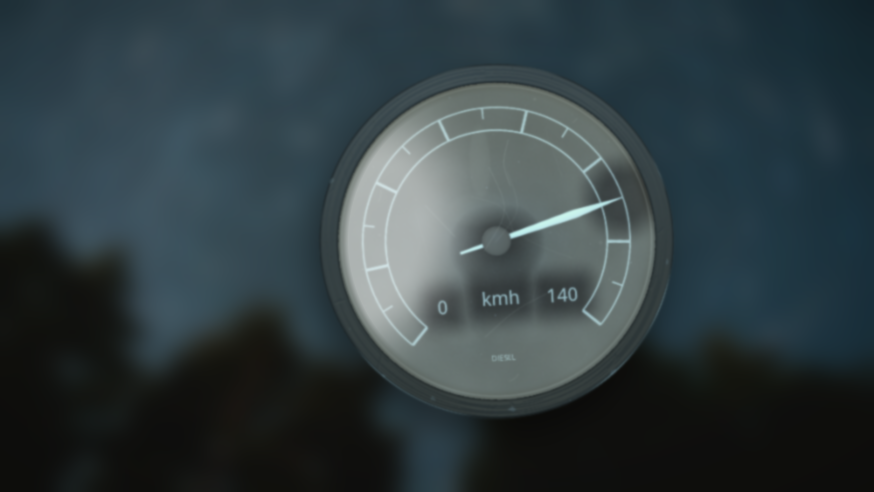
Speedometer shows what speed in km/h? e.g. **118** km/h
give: **110** km/h
